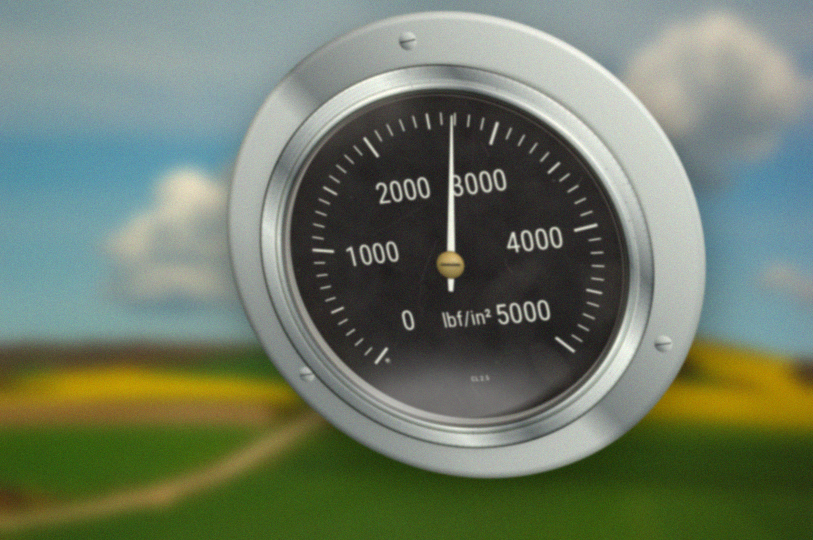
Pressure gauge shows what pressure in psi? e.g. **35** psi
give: **2700** psi
